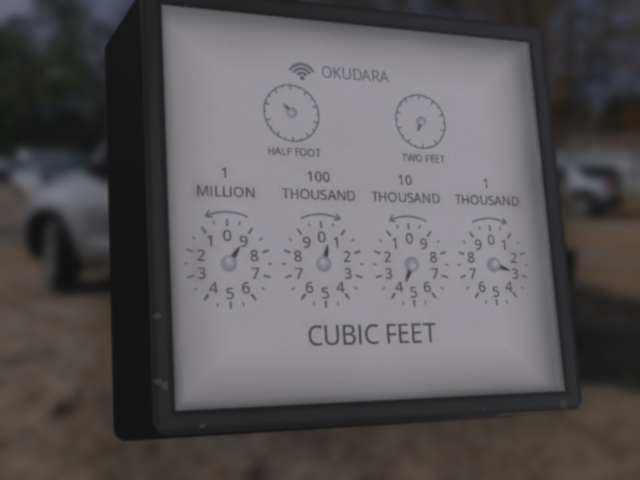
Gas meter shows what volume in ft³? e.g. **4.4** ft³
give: **904300** ft³
